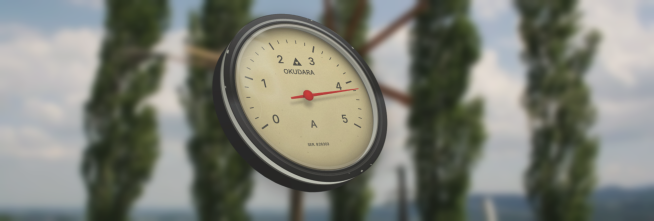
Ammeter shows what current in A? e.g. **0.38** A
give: **4.2** A
